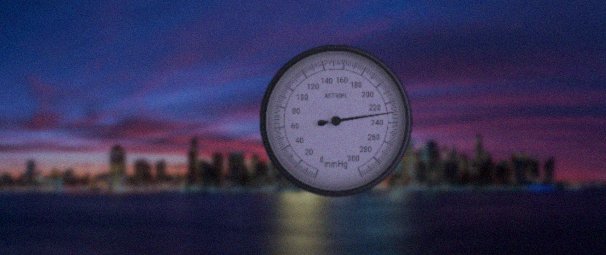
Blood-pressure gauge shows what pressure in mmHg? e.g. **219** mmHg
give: **230** mmHg
